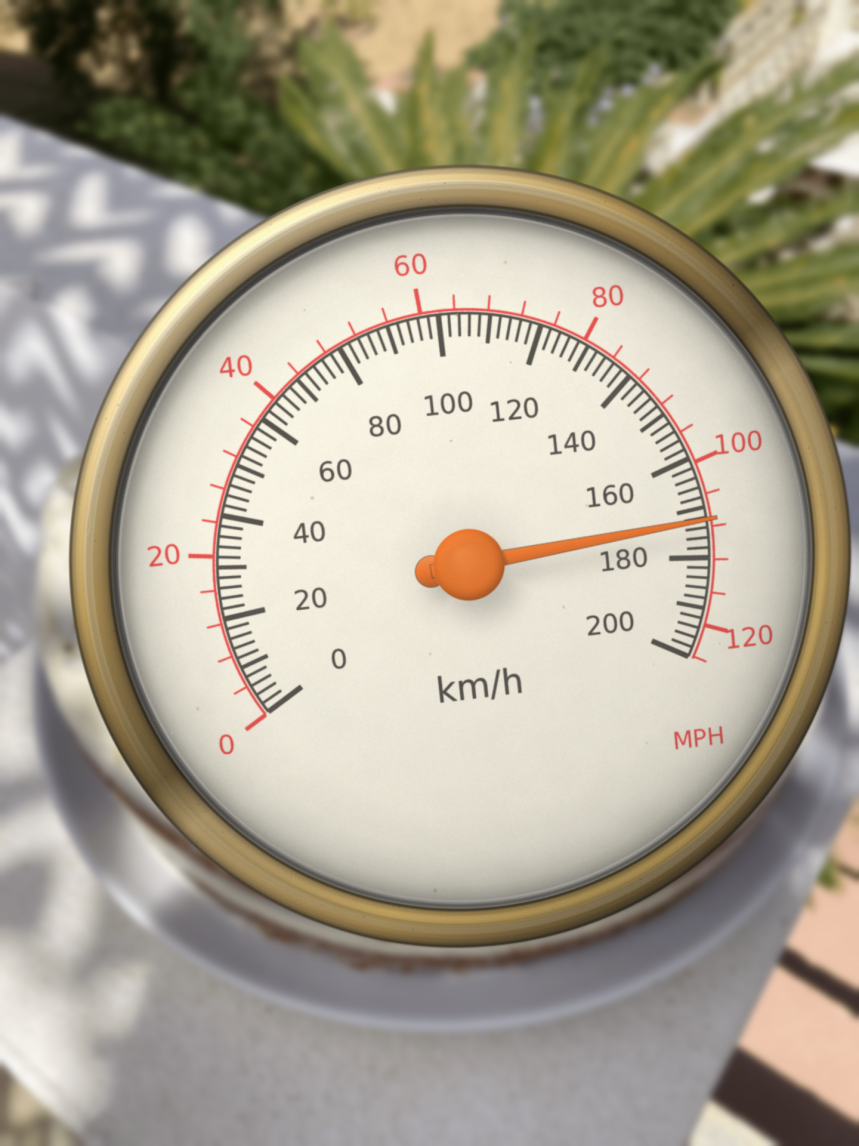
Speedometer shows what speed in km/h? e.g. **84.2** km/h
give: **172** km/h
